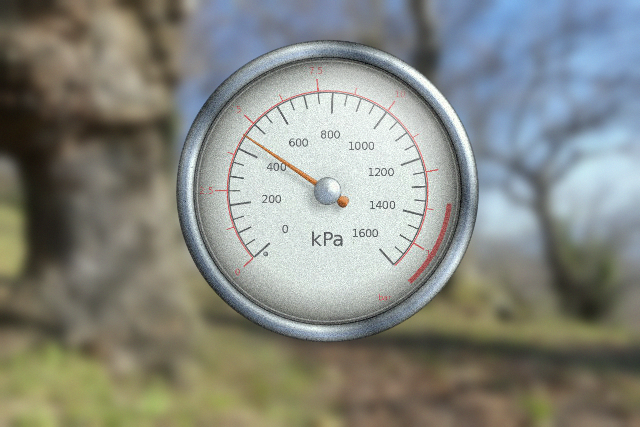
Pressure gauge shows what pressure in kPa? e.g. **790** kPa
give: **450** kPa
